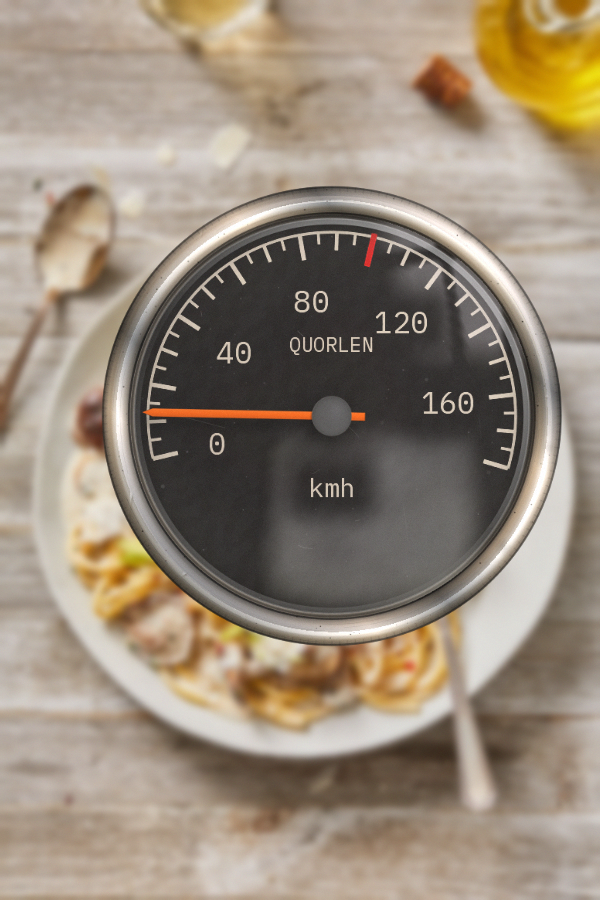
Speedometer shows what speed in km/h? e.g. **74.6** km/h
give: **12.5** km/h
